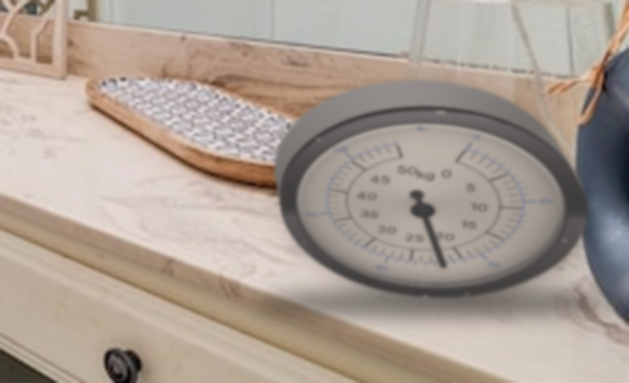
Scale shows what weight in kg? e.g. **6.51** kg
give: **22** kg
